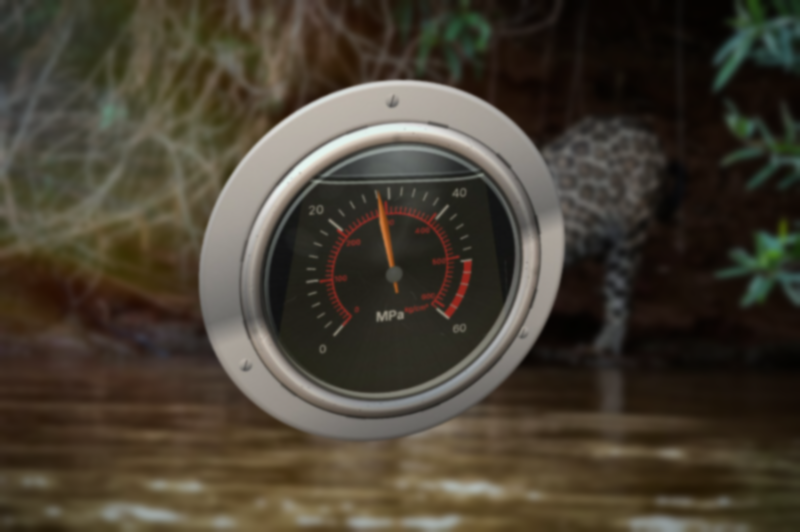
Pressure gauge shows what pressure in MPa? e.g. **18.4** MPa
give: **28** MPa
